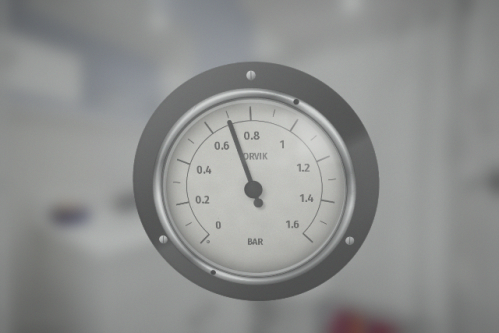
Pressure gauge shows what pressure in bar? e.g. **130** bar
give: **0.7** bar
